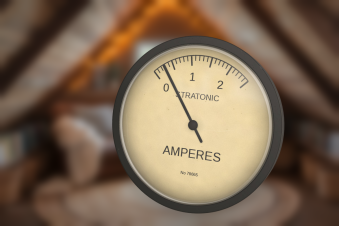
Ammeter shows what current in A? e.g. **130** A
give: **0.3** A
